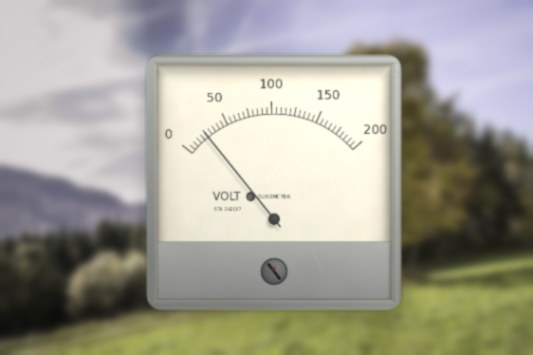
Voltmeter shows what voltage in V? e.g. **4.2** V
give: **25** V
